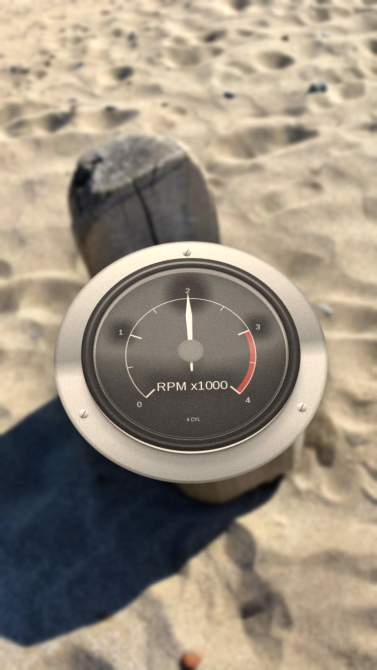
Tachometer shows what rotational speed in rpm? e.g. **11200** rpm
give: **2000** rpm
